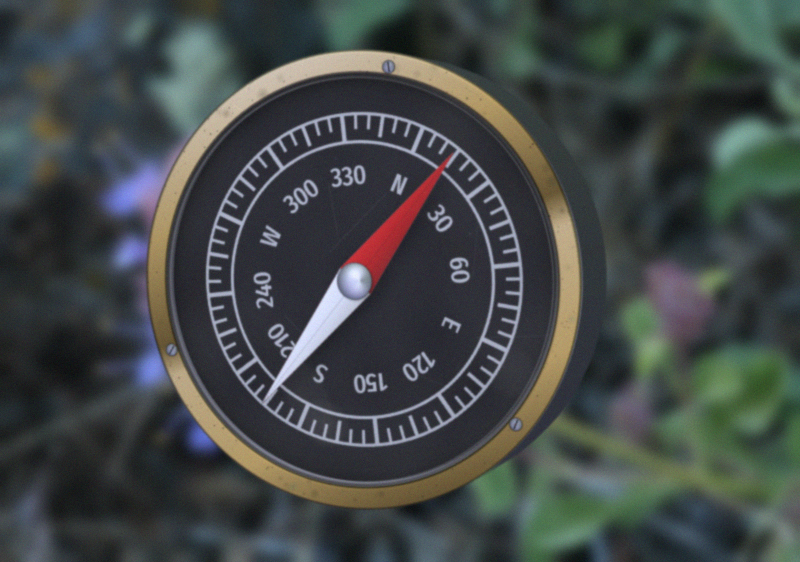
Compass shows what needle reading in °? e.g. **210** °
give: **15** °
